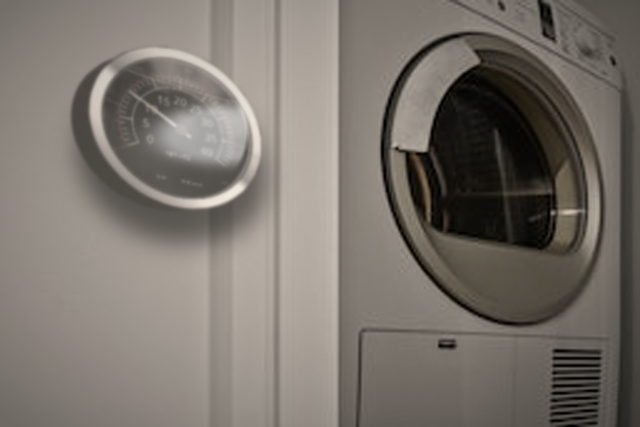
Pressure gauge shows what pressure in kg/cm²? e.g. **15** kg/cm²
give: **10** kg/cm²
